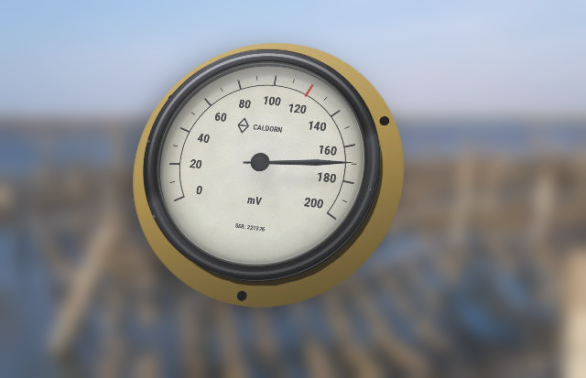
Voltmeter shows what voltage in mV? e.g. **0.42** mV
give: **170** mV
